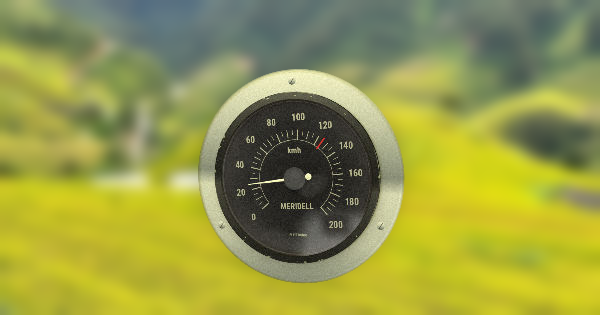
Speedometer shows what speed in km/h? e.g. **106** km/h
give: **25** km/h
